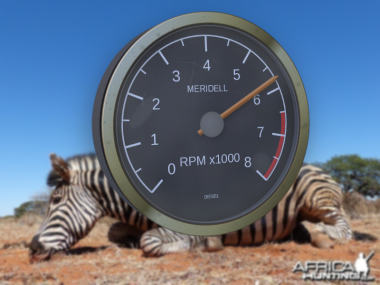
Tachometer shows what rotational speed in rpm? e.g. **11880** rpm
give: **5750** rpm
